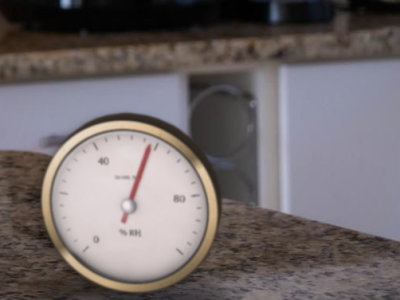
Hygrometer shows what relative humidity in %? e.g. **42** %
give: **58** %
